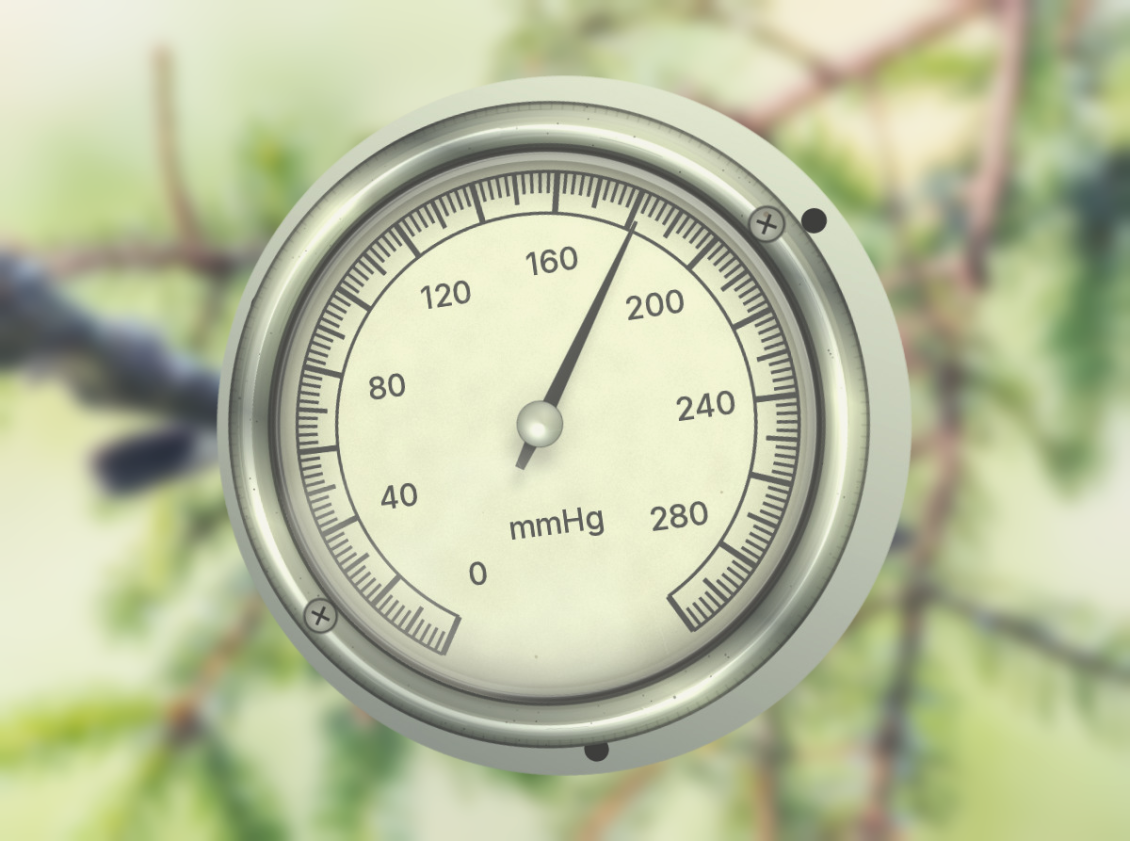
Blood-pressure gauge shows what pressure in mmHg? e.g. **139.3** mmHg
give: **182** mmHg
